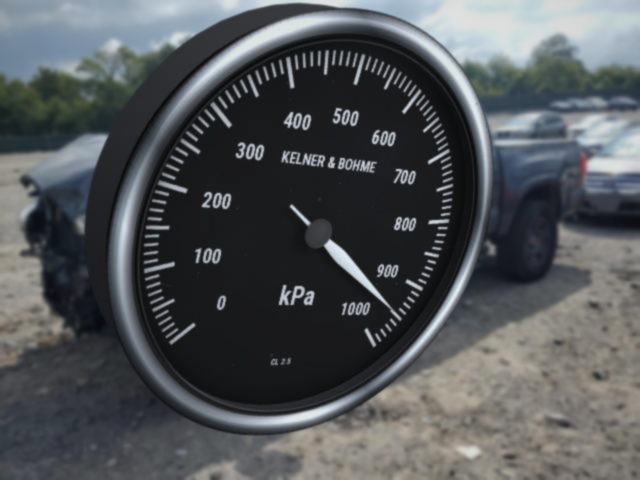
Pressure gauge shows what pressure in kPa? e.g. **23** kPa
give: **950** kPa
